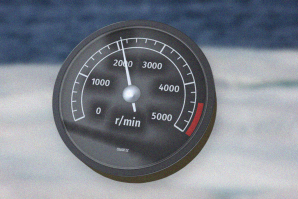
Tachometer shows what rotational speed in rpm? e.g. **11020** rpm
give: **2100** rpm
